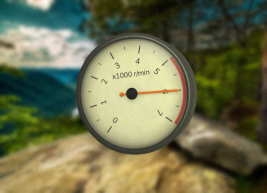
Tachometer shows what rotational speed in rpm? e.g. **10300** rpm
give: **6000** rpm
